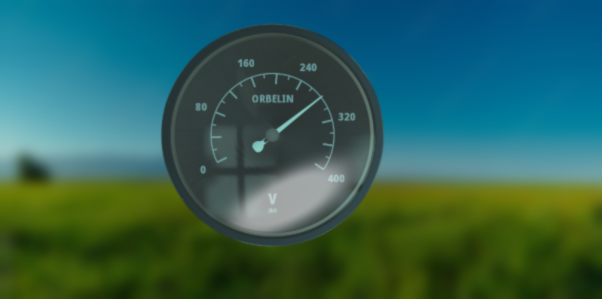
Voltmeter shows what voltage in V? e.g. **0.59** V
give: **280** V
